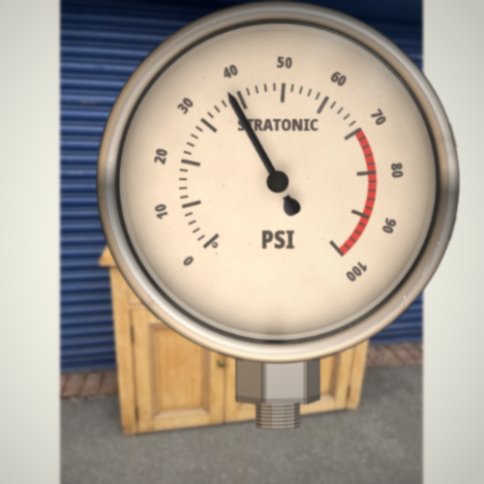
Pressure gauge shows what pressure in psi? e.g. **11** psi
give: **38** psi
